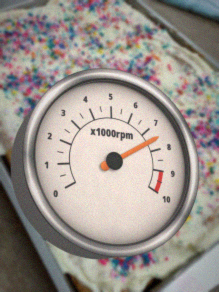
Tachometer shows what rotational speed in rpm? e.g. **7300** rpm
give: **7500** rpm
